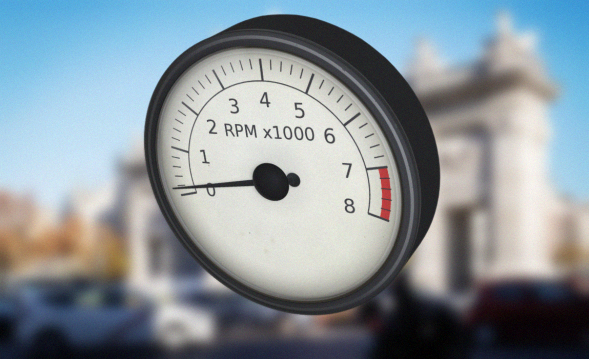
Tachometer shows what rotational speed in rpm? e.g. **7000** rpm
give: **200** rpm
